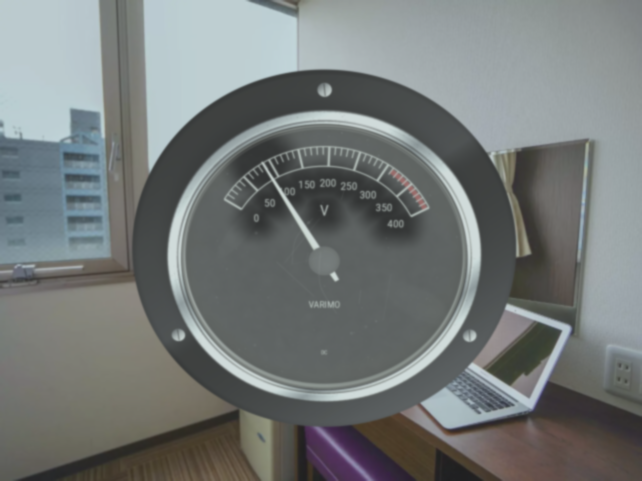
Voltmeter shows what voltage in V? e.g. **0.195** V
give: **90** V
